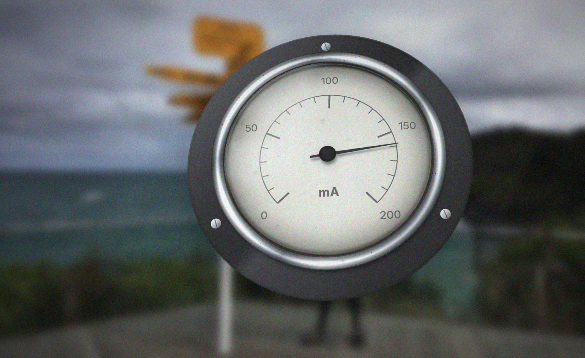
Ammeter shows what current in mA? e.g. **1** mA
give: **160** mA
